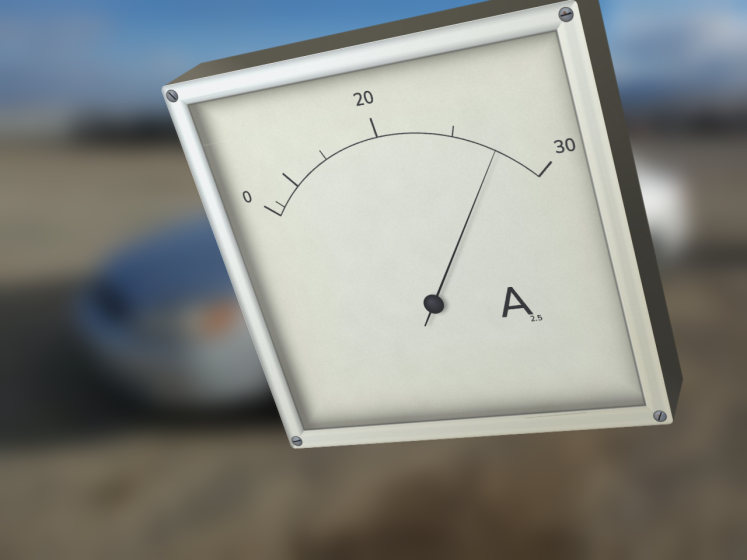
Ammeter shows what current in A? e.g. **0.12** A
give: **27.5** A
